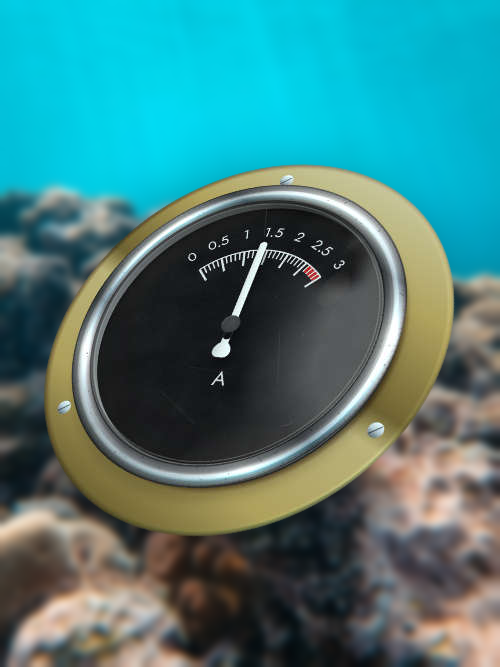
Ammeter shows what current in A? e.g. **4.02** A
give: **1.5** A
